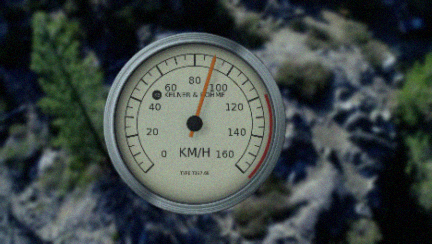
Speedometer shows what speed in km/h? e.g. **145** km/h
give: **90** km/h
